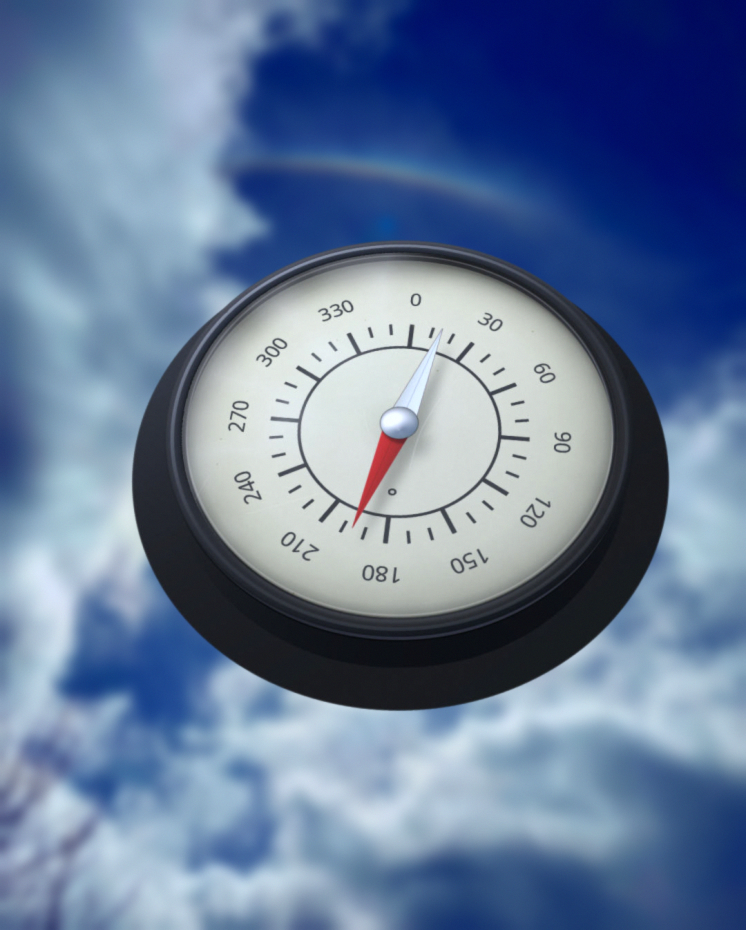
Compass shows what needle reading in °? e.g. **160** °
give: **195** °
